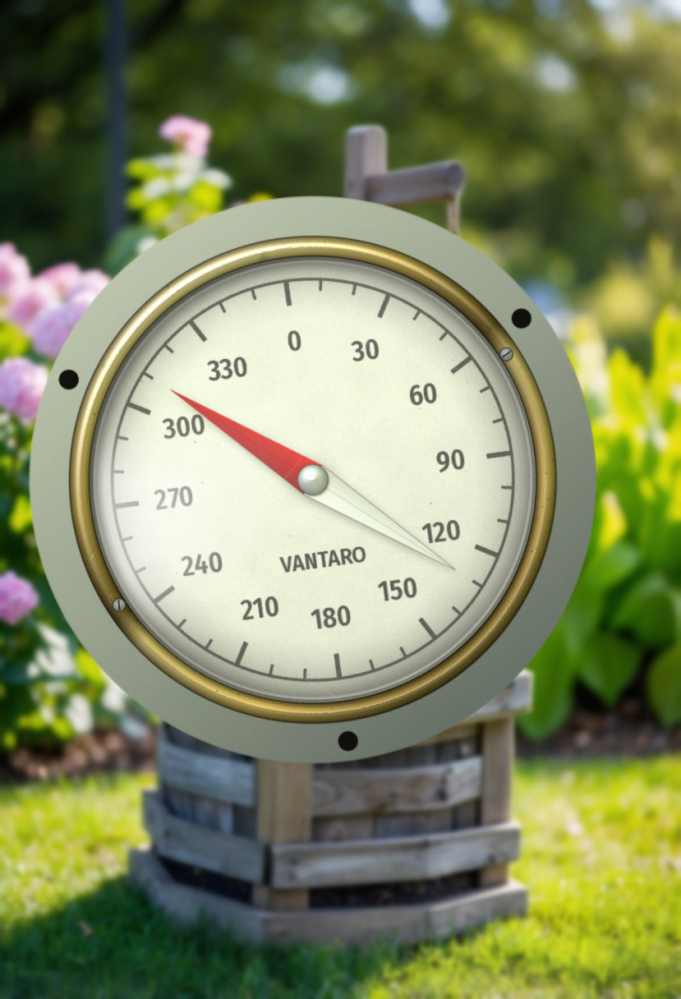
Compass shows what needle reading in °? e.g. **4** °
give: **310** °
